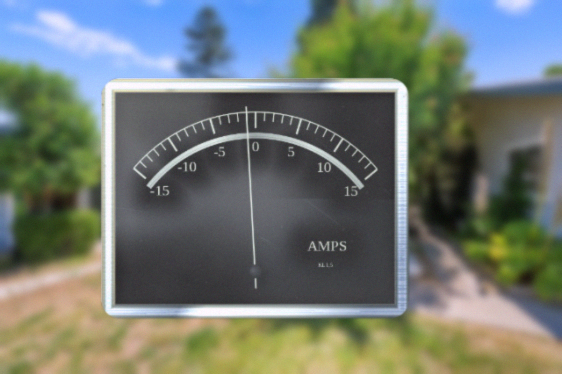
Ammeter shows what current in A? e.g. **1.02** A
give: **-1** A
